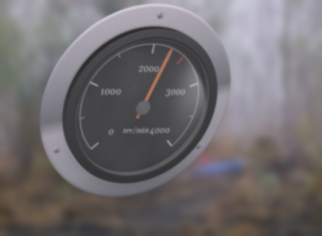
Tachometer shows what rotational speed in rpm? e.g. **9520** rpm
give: **2250** rpm
